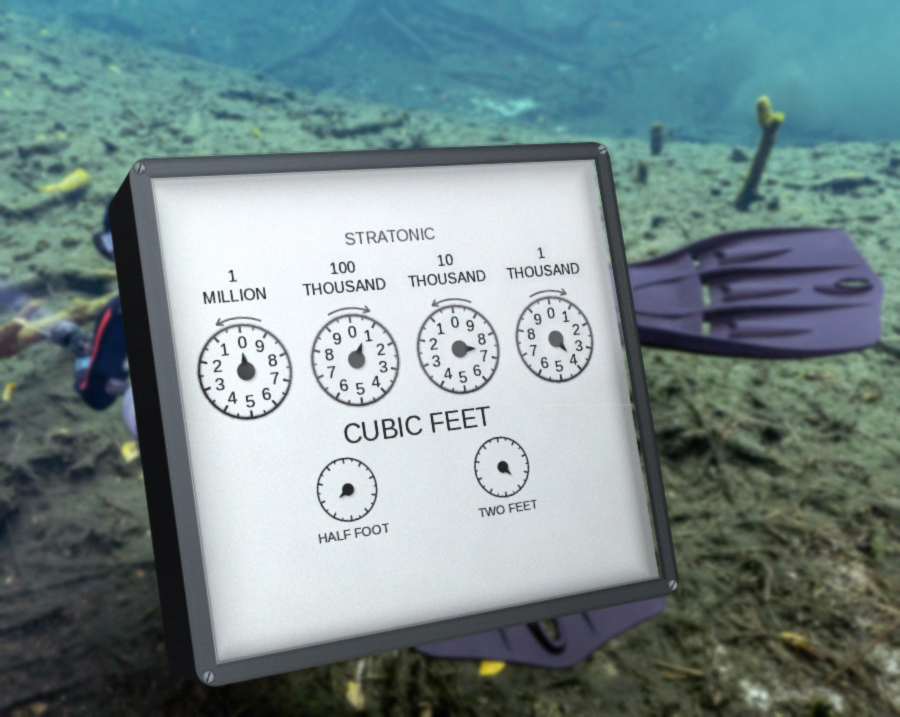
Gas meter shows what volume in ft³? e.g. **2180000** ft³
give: **7400** ft³
